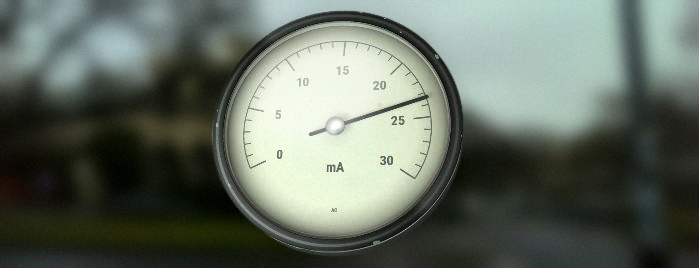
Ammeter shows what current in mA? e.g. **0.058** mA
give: **23.5** mA
